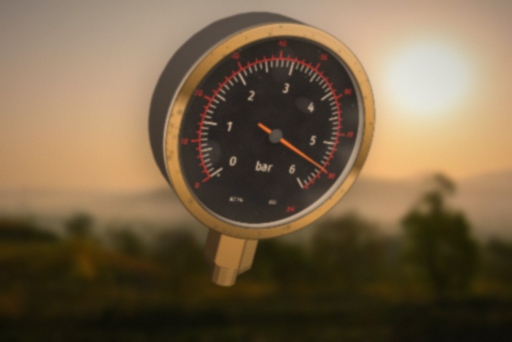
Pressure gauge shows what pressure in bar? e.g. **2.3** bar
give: **5.5** bar
